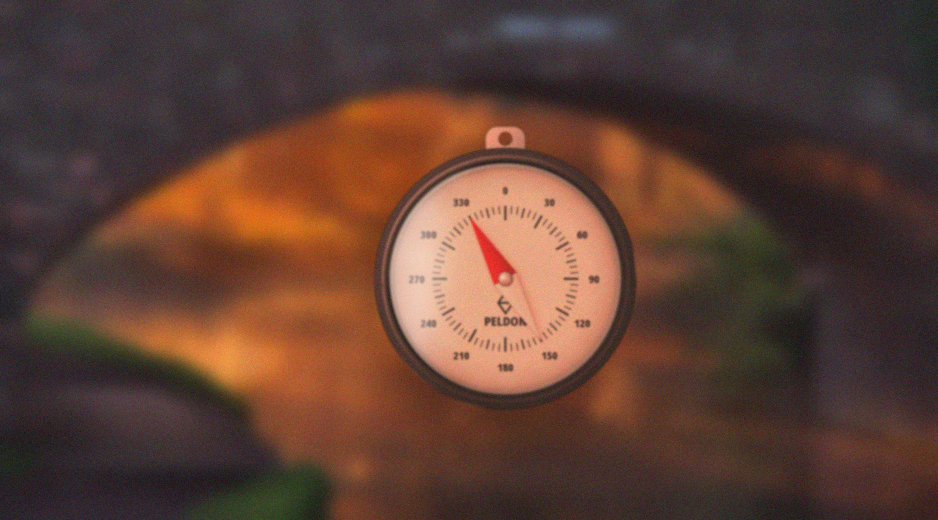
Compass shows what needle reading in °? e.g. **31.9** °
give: **330** °
